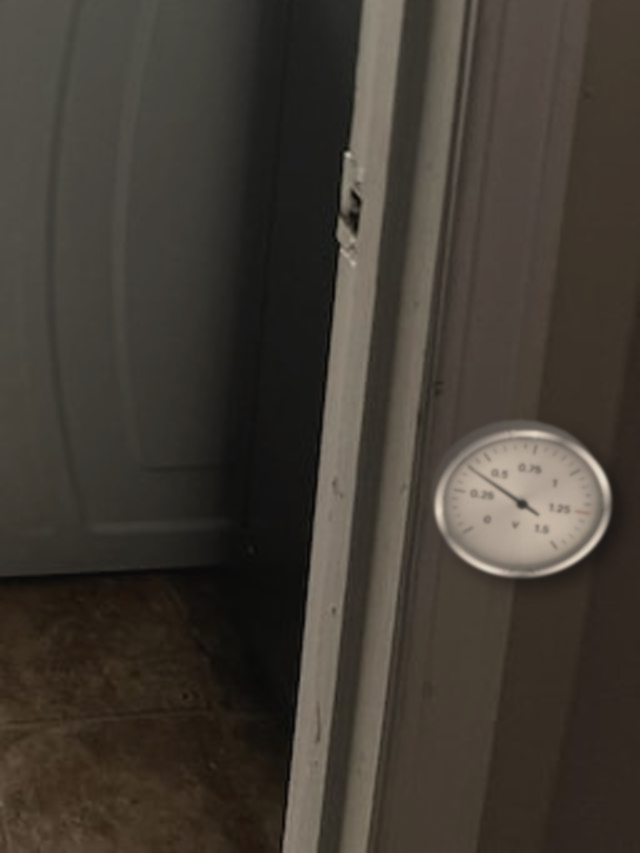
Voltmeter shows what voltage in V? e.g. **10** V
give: **0.4** V
